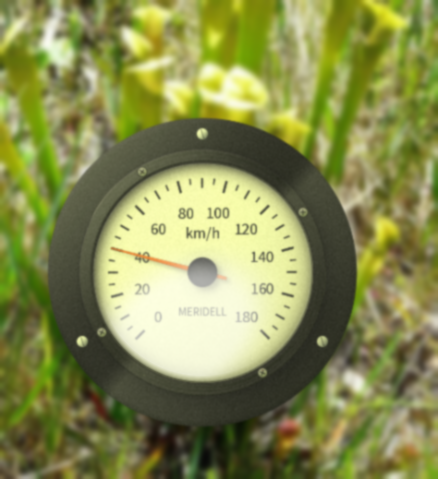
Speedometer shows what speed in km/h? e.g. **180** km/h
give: **40** km/h
